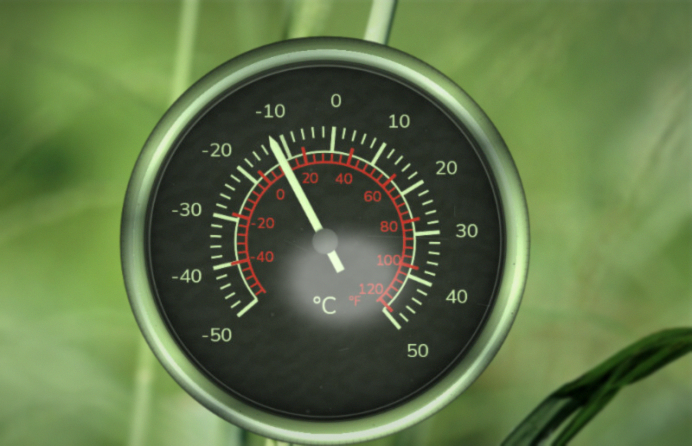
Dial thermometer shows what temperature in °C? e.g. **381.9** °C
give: **-12** °C
